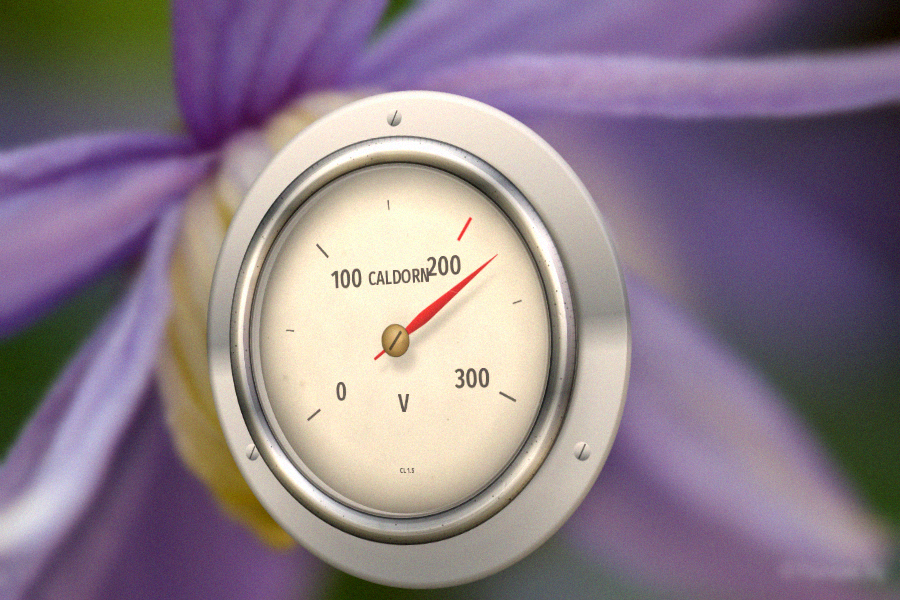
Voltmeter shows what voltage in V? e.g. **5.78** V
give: **225** V
